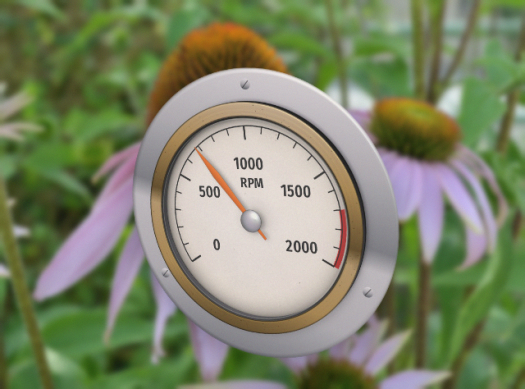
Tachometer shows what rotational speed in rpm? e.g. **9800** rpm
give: **700** rpm
